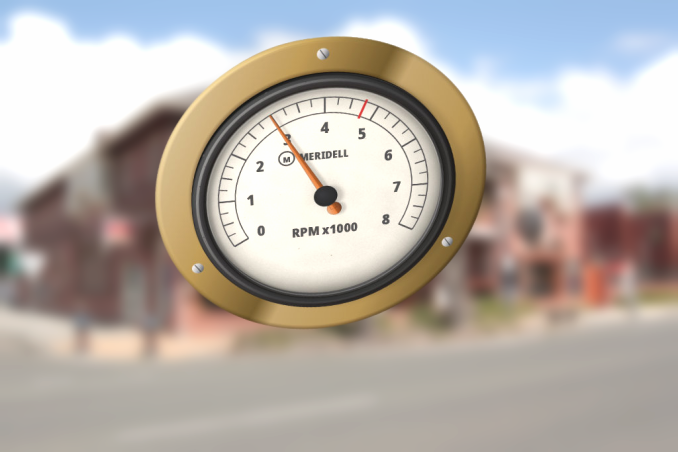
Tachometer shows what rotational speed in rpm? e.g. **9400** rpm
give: **3000** rpm
